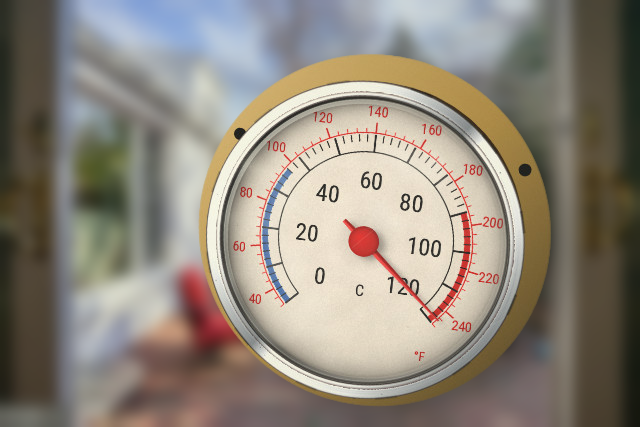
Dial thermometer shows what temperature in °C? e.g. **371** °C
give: **118** °C
